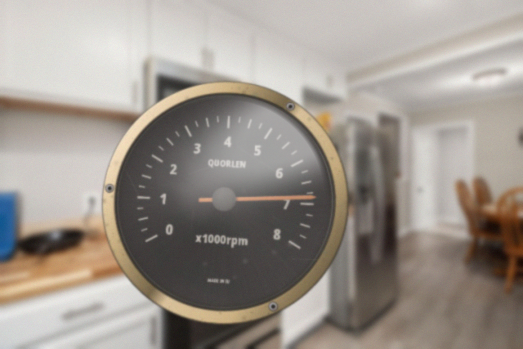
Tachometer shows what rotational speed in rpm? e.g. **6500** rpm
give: **6875** rpm
